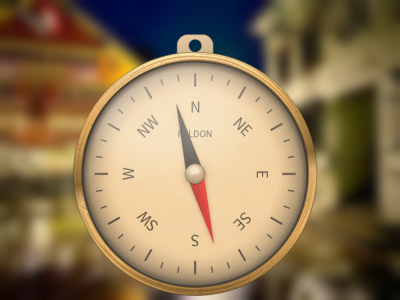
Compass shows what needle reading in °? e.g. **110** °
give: **165** °
